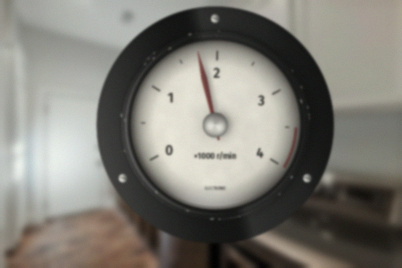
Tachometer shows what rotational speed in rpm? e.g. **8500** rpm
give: **1750** rpm
